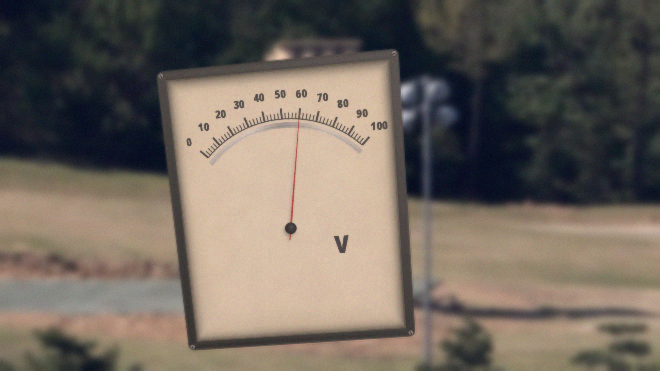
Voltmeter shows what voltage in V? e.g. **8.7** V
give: **60** V
